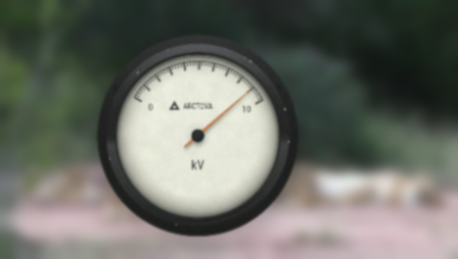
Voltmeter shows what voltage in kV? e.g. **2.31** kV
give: **9** kV
